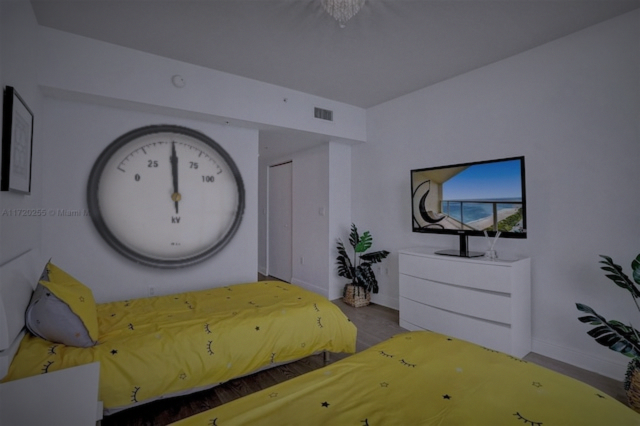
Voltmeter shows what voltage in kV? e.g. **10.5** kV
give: **50** kV
